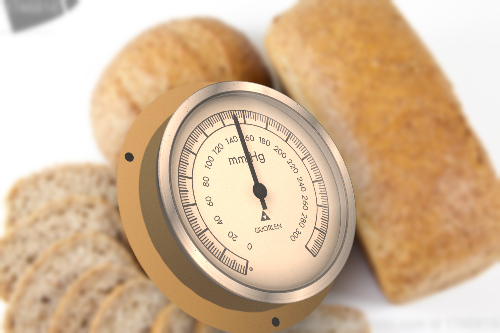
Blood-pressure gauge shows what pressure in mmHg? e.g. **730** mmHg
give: **150** mmHg
